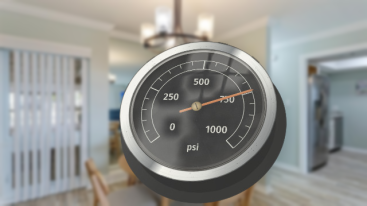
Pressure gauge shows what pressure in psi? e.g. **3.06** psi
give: **750** psi
